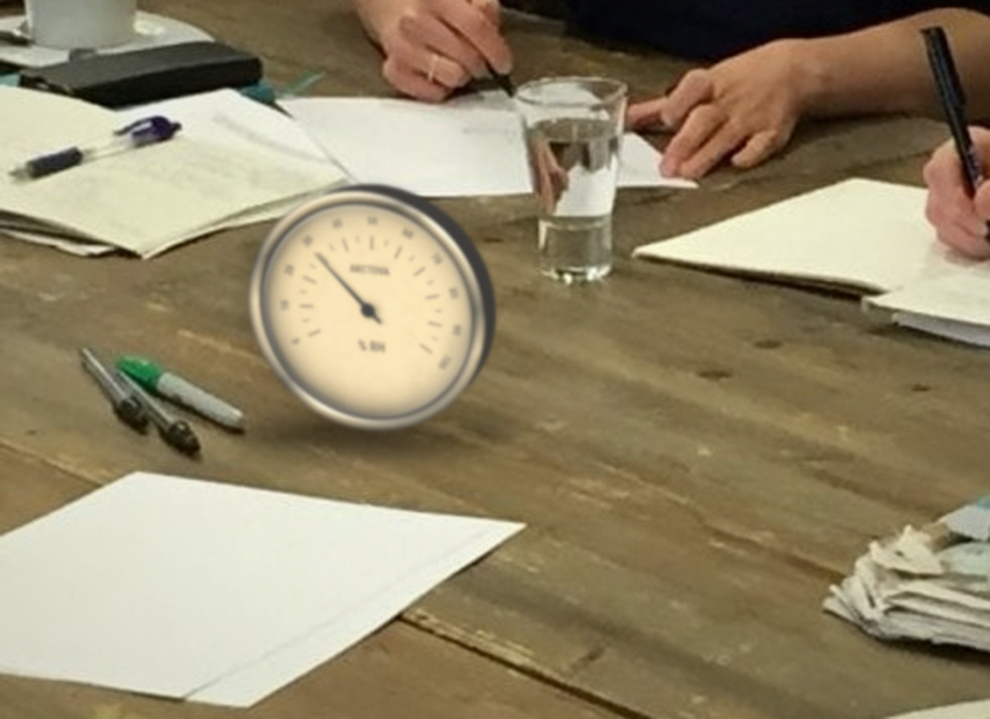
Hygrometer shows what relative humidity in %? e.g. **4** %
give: **30** %
